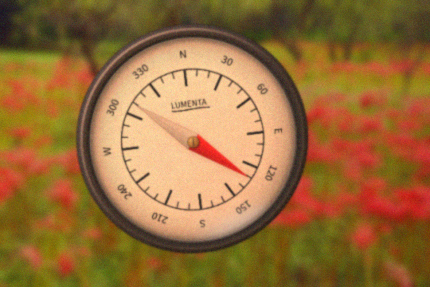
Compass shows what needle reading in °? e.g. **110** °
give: **130** °
